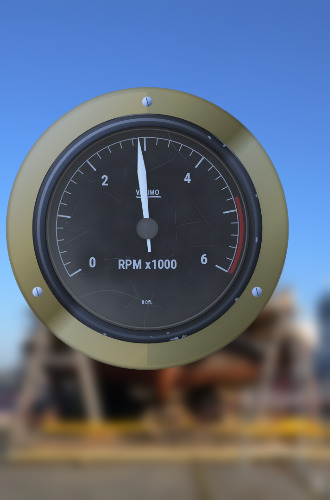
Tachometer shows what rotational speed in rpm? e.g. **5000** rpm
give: **2900** rpm
